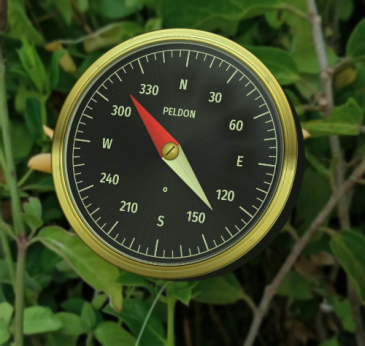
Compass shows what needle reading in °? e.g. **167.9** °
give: **315** °
